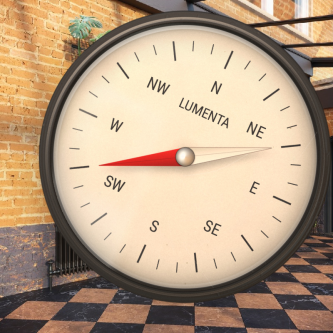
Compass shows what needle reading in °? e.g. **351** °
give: **240** °
